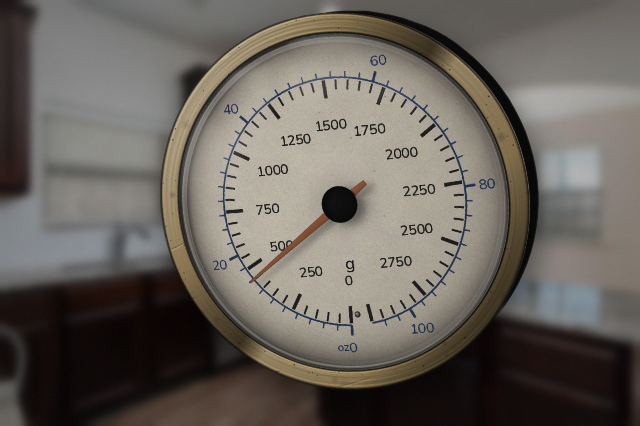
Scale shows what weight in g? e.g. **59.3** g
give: **450** g
